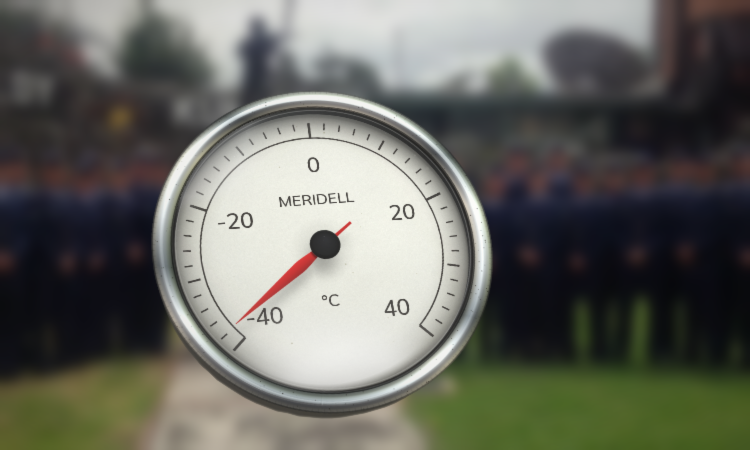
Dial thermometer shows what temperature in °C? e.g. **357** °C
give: **-38** °C
